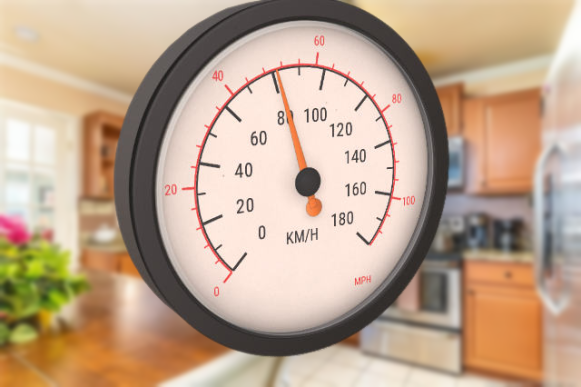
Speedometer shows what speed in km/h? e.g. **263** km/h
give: **80** km/h
